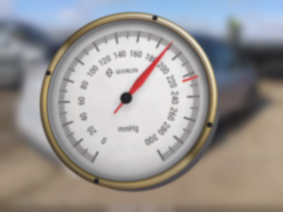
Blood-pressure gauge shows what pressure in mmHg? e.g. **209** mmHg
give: **190** mmHg
